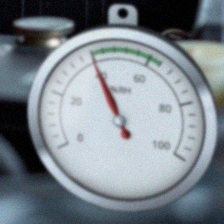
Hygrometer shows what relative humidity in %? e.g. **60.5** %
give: **40** %
